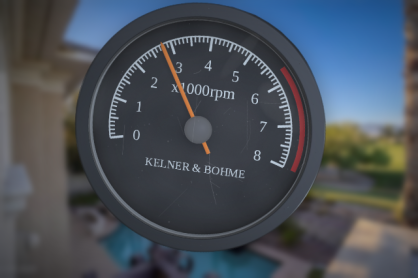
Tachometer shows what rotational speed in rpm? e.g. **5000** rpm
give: **2800** rpm
